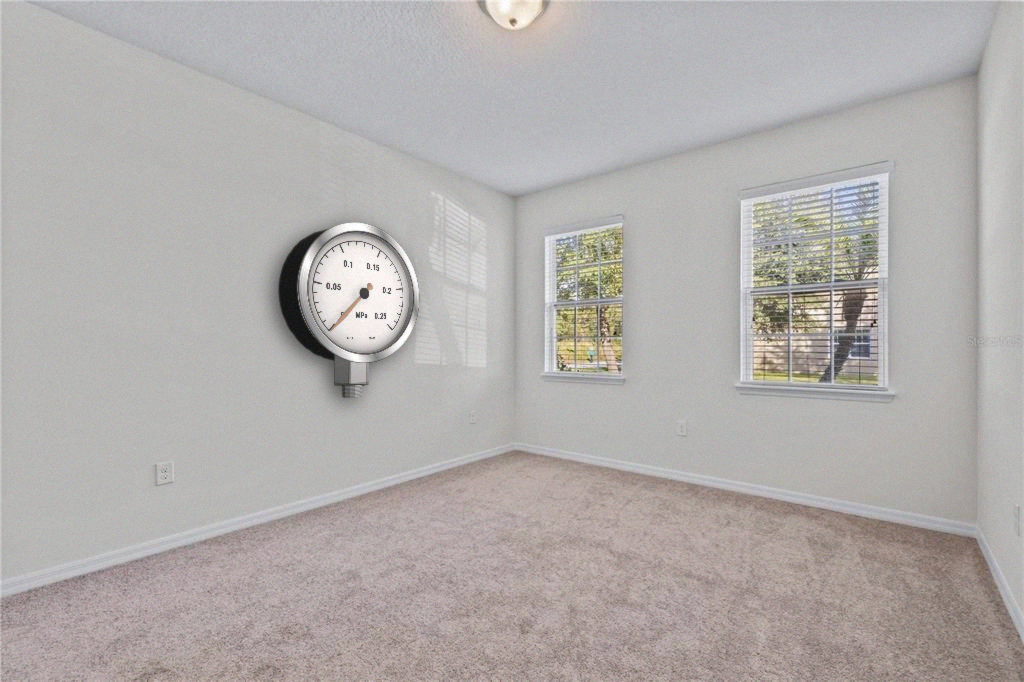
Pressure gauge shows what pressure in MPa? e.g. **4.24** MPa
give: **0** MPa
